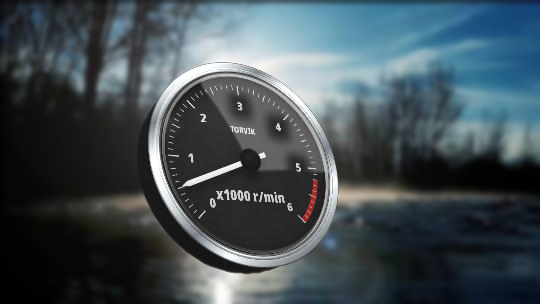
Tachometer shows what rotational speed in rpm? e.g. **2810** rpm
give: **500** rpm
